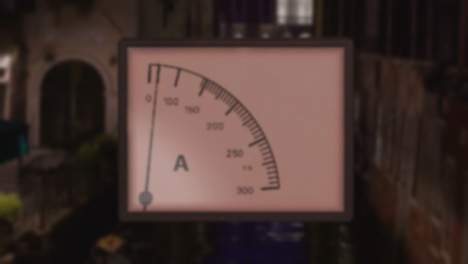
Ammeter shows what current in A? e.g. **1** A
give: **50** A
